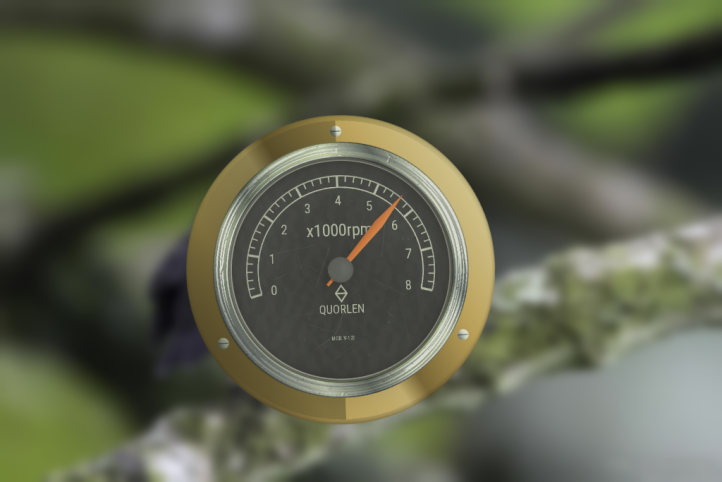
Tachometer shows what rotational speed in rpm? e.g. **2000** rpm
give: **5600** rpm
